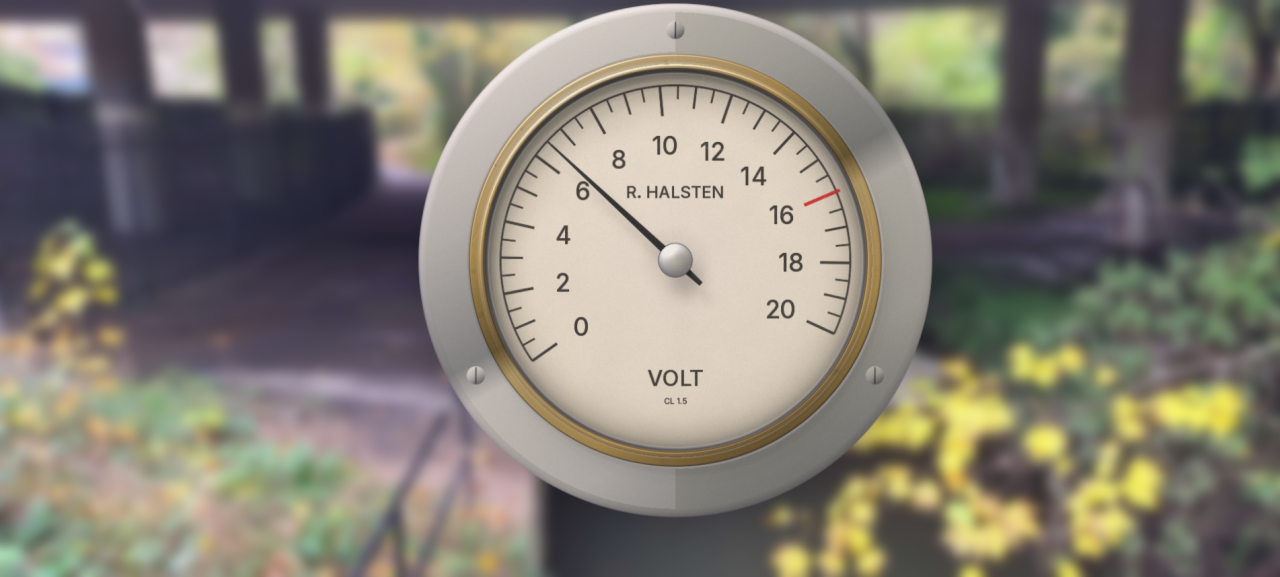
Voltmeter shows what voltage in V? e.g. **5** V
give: **6.5** V
